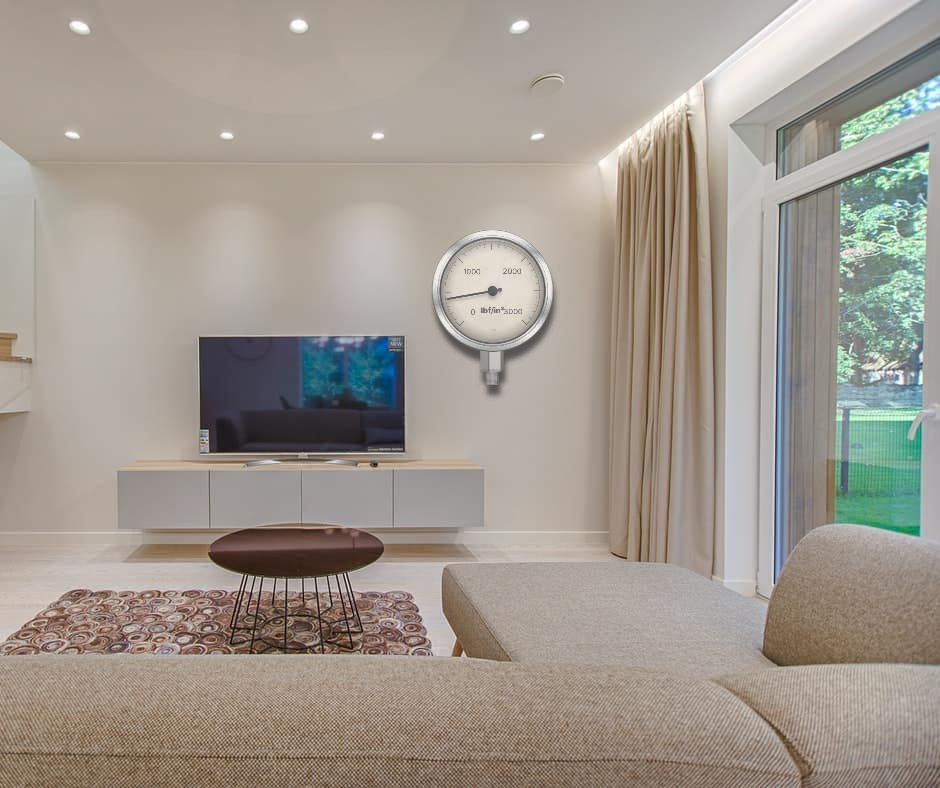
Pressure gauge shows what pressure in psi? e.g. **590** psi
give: **400** psi
